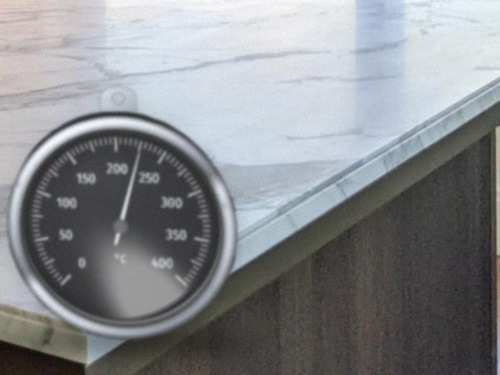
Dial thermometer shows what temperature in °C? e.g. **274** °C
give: **225** °C
